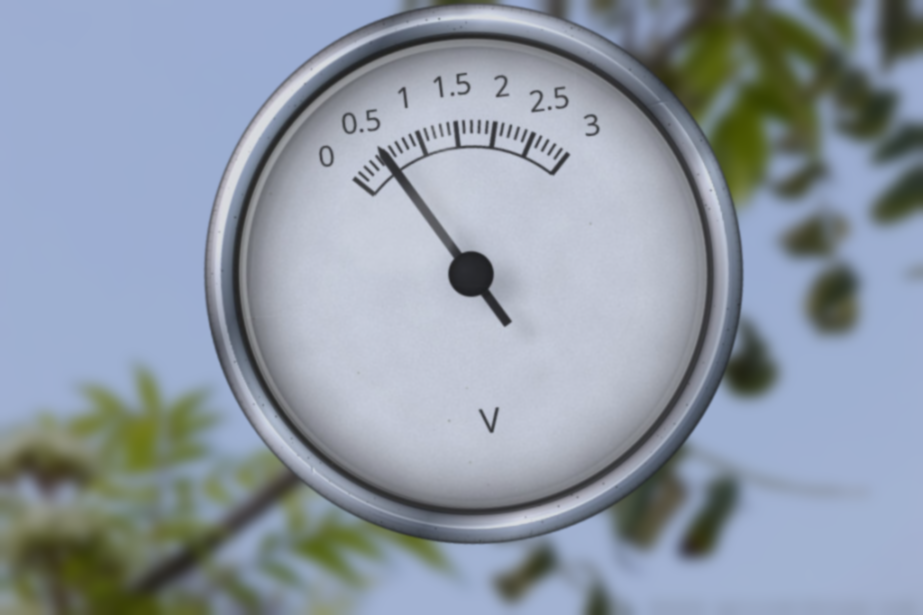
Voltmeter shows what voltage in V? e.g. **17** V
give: **0.5** V
